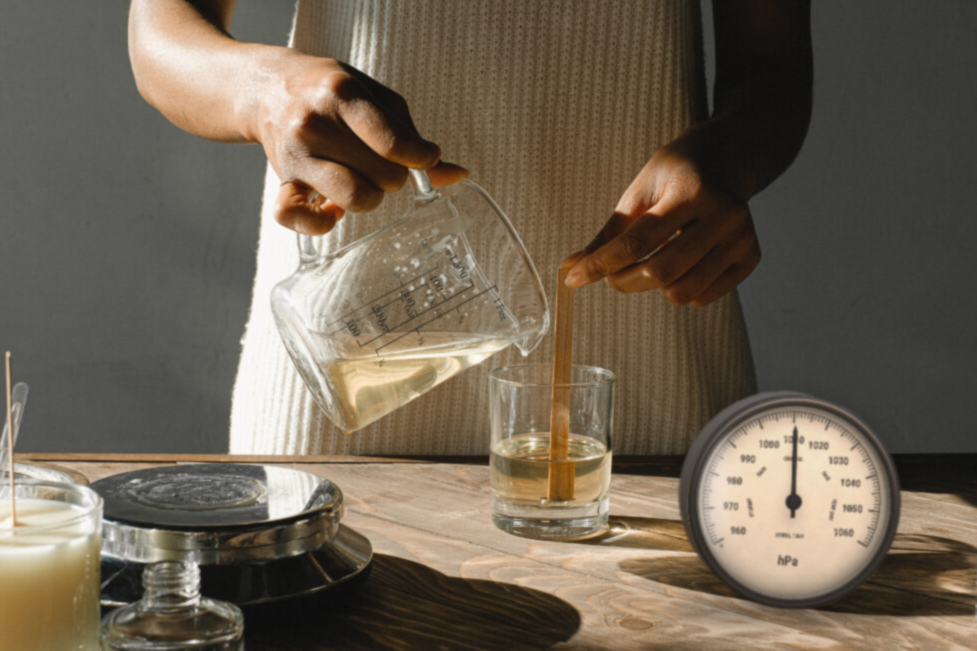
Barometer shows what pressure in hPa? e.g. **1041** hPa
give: **1010** hPa
